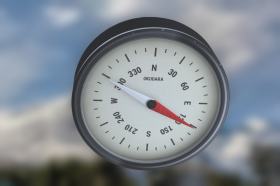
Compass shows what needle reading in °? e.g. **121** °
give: **120** °
